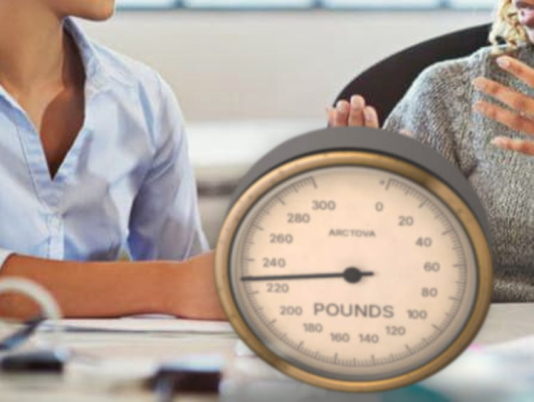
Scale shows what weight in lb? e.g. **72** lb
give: **230** lb
